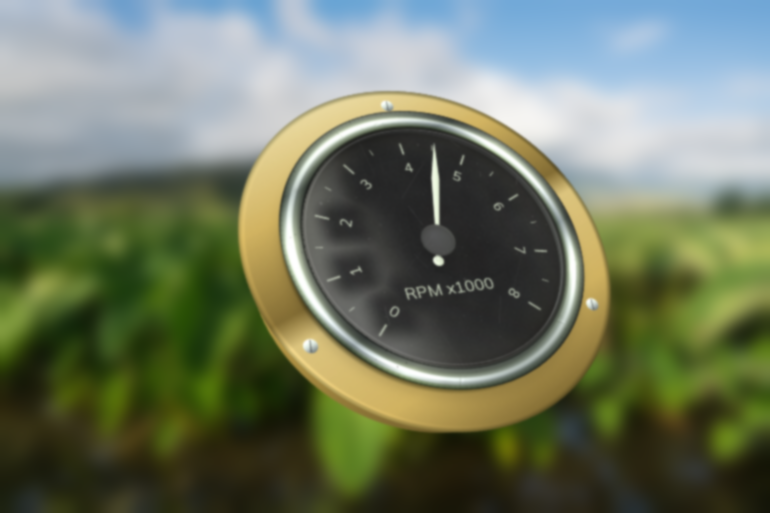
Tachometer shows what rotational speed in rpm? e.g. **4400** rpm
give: **4500** rpm
